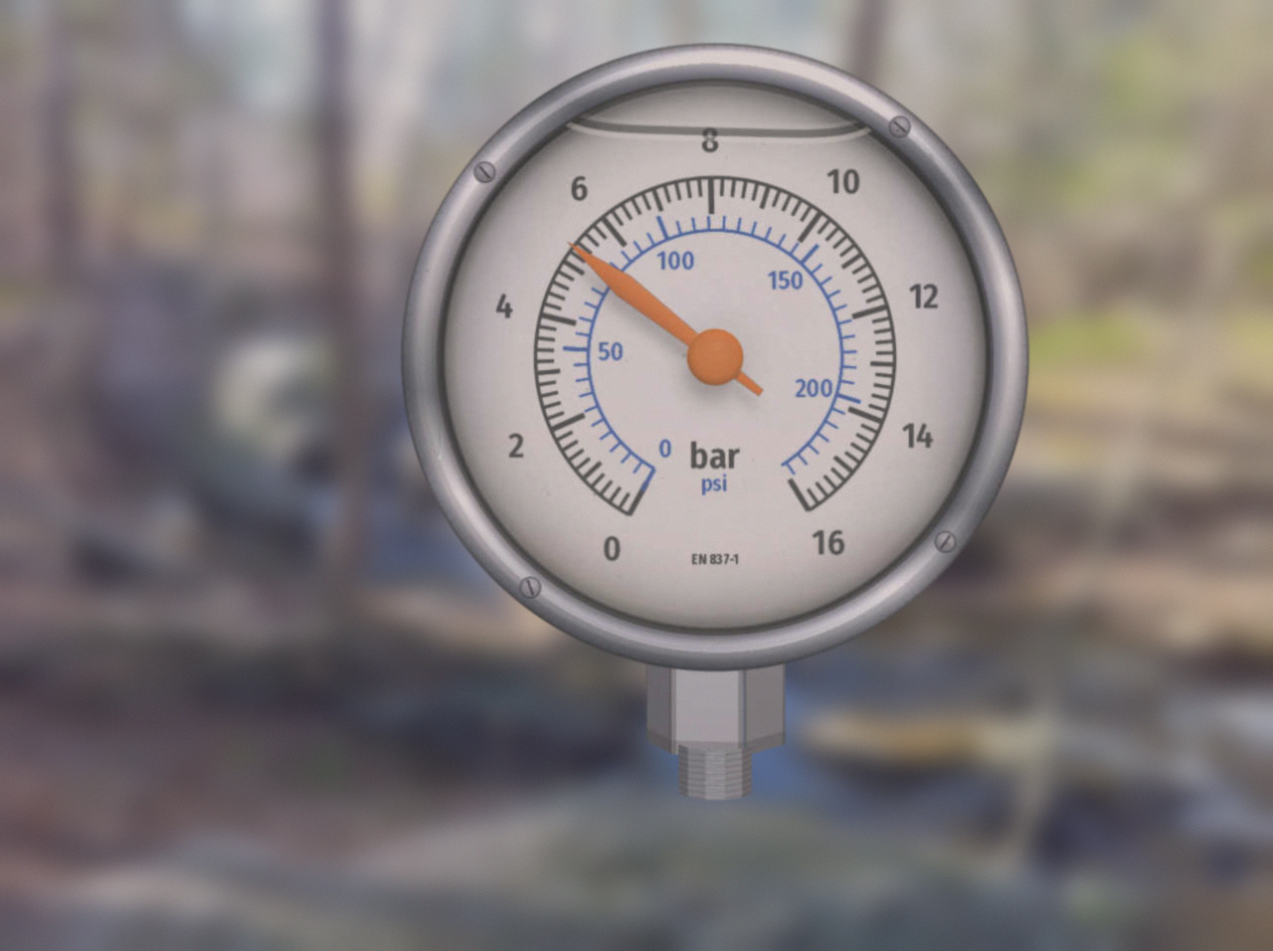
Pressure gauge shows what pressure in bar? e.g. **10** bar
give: **5.3** bar
